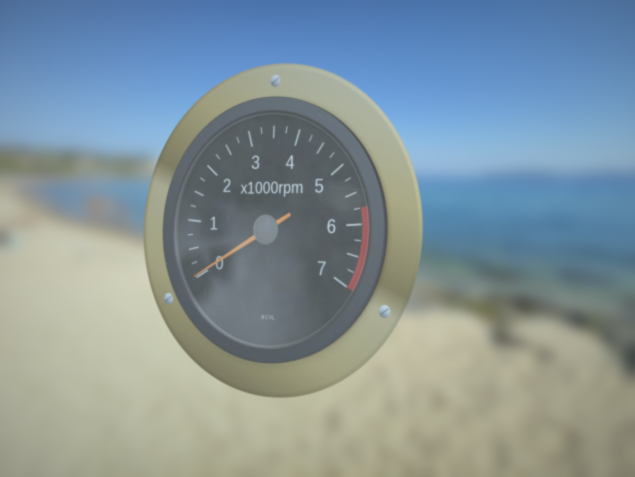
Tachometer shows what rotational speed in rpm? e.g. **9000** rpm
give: **0** rpm
